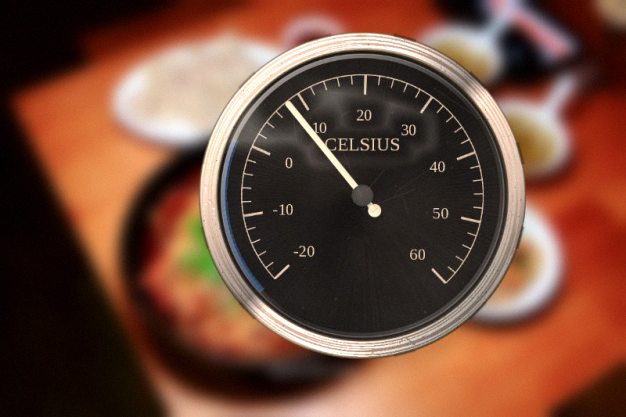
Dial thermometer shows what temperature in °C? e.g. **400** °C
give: **8** °C
